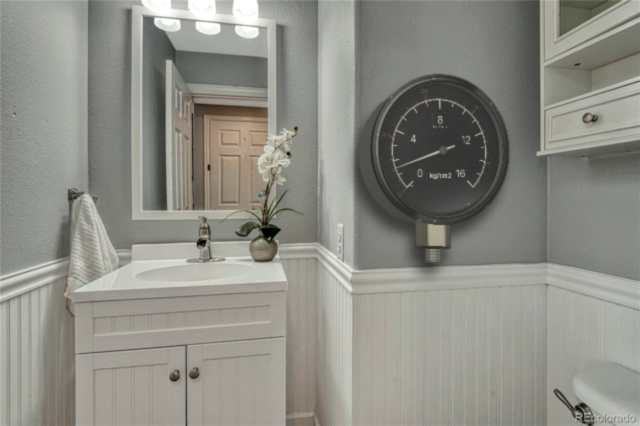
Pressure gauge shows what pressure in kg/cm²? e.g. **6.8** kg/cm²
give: **1.5** kg/cm²
